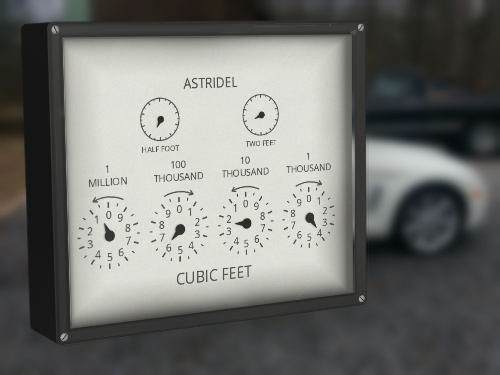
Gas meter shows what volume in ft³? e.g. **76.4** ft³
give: **62400** ft³
